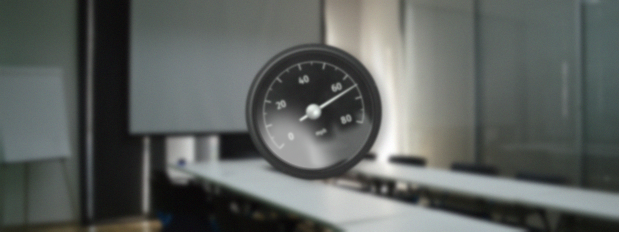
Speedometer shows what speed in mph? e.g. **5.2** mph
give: **65** mph
